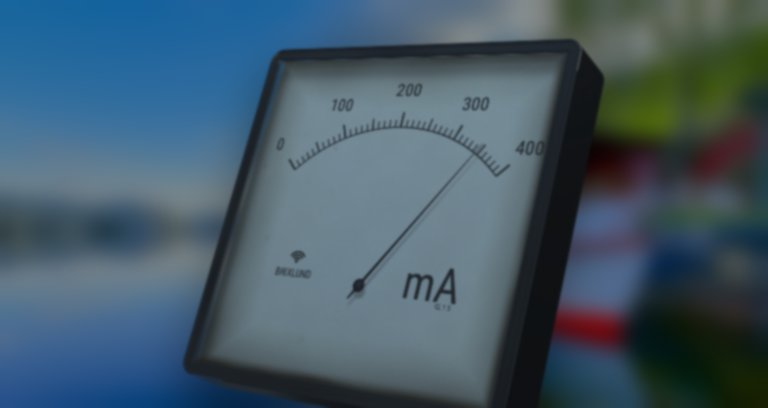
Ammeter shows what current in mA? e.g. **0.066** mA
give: **350** mA
